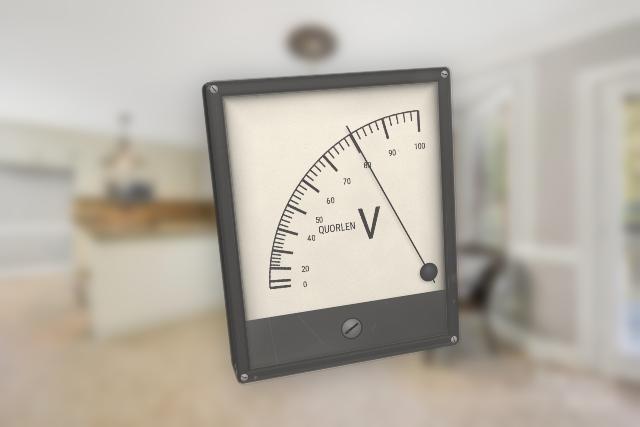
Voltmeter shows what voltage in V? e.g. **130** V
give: **80** V
